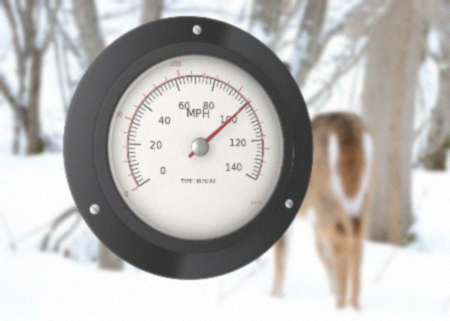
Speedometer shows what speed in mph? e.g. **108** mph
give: **100** mph
